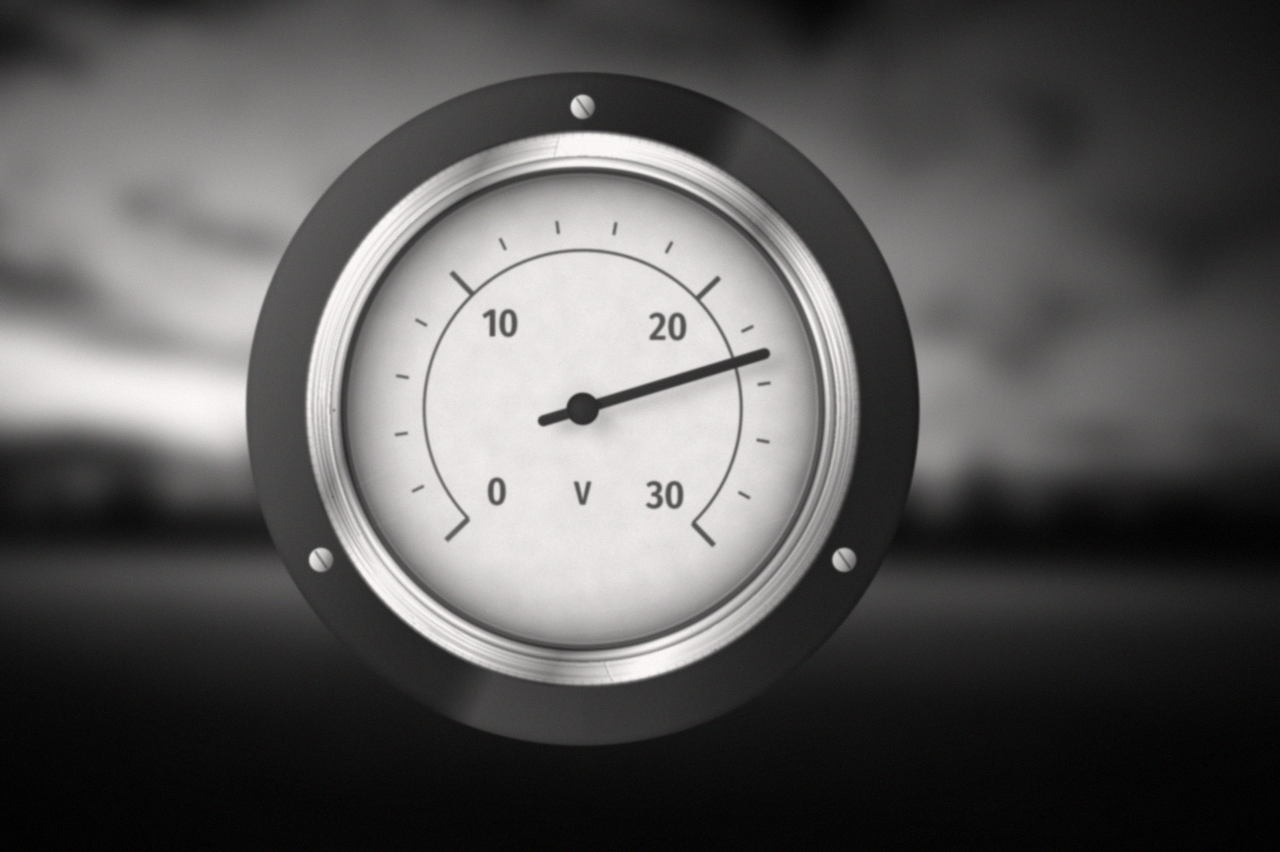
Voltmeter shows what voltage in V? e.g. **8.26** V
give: **23** V
